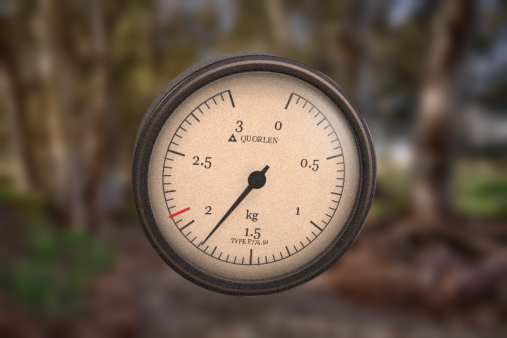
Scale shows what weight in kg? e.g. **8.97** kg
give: **1.85** kg
